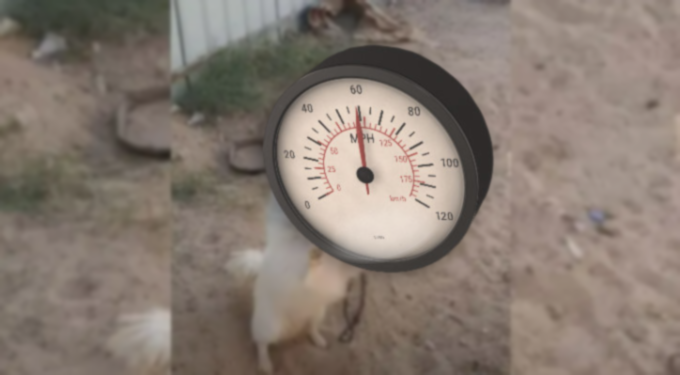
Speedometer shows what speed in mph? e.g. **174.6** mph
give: **60** mph
